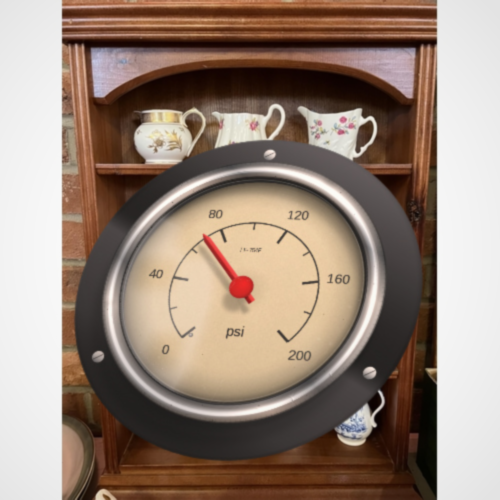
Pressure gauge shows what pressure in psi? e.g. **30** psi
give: **70** psi
